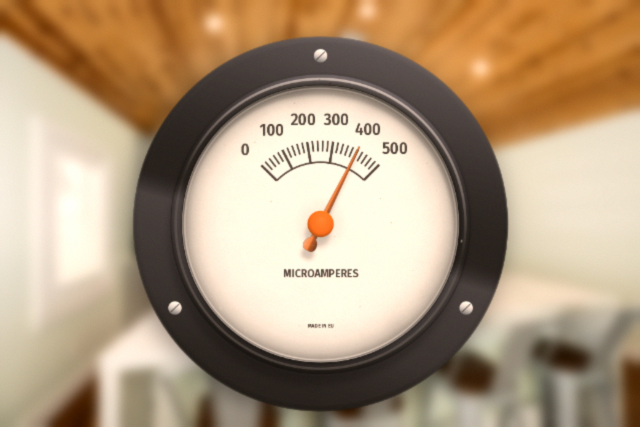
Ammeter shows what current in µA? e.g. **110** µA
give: **400** µA
